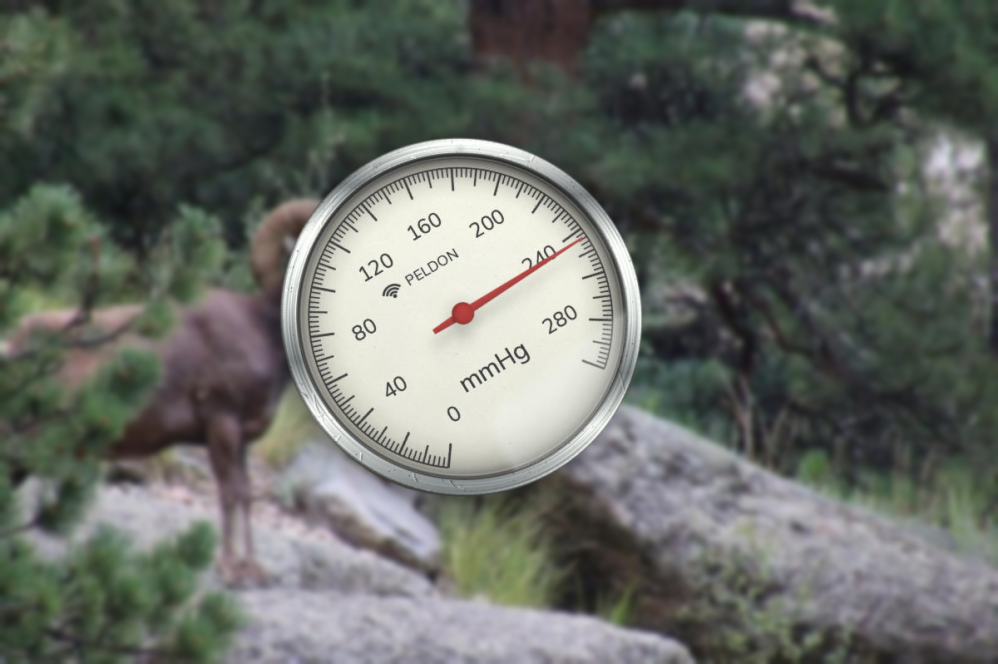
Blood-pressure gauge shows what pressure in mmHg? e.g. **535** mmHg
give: **244** mmHg
